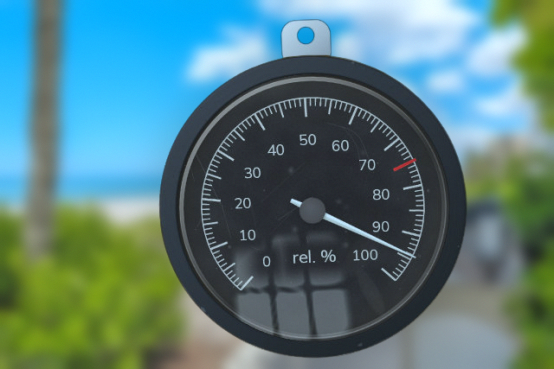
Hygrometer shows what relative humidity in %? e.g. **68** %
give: **94** %
